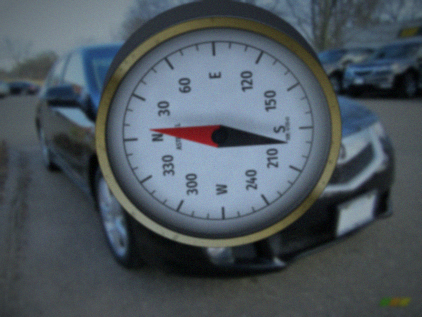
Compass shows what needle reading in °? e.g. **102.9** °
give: **10** °
